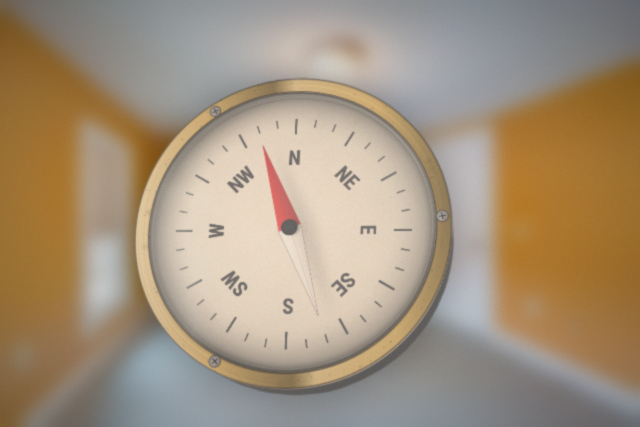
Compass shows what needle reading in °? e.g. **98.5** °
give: **340** °
